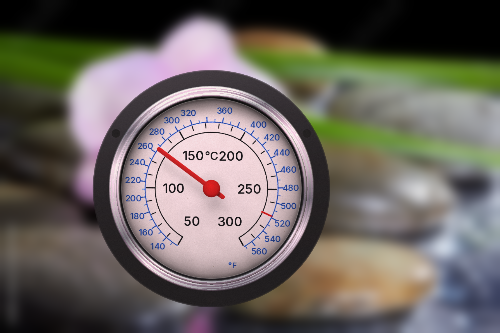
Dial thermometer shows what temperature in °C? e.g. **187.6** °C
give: **130** °C
